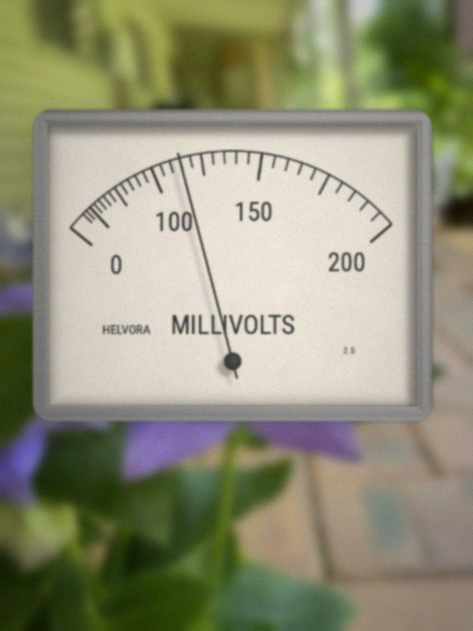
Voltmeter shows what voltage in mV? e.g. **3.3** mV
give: **115** mV
